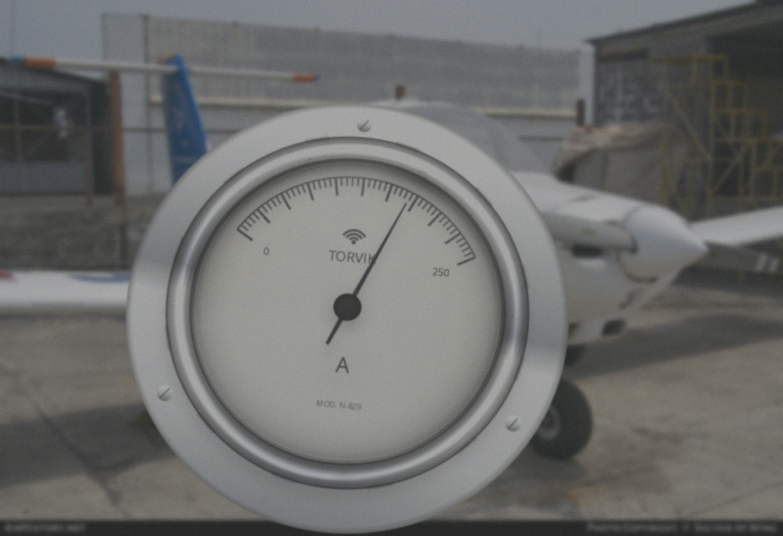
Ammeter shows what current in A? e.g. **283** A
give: **170** A
